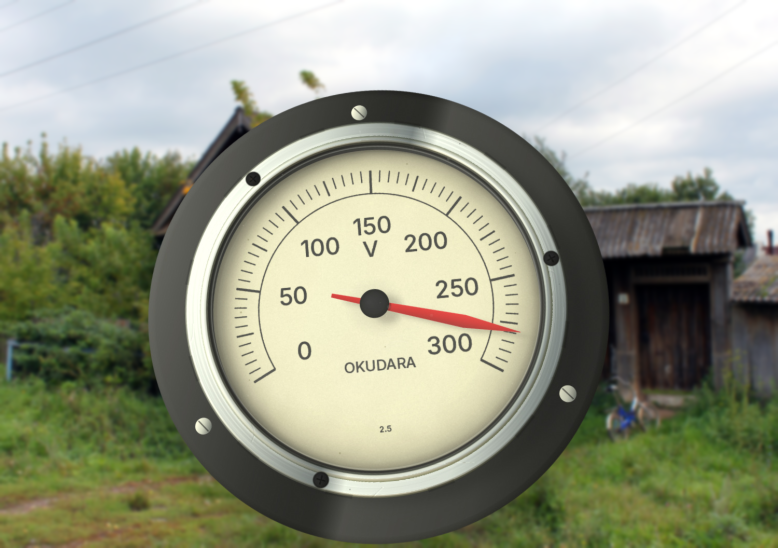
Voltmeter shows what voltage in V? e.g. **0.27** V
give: **280** V
